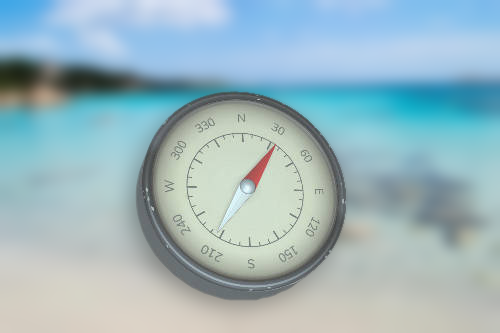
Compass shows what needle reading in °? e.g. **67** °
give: **35** °
